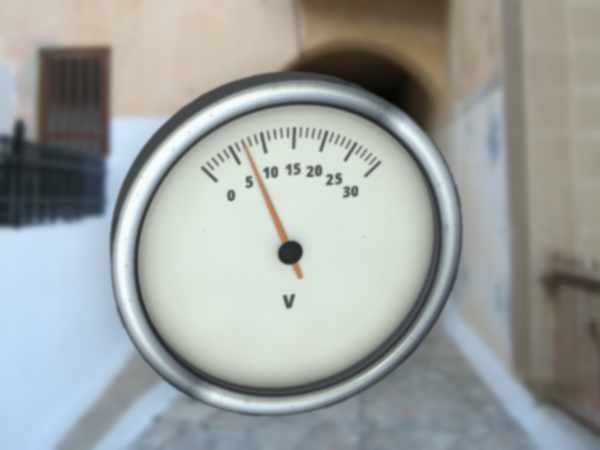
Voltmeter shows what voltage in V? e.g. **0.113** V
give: **7** V
